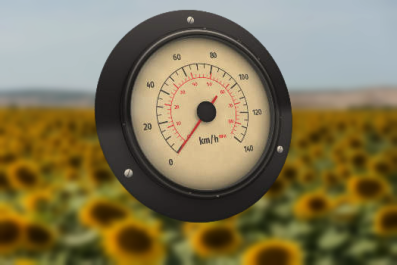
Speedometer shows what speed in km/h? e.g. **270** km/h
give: **0** km/h
